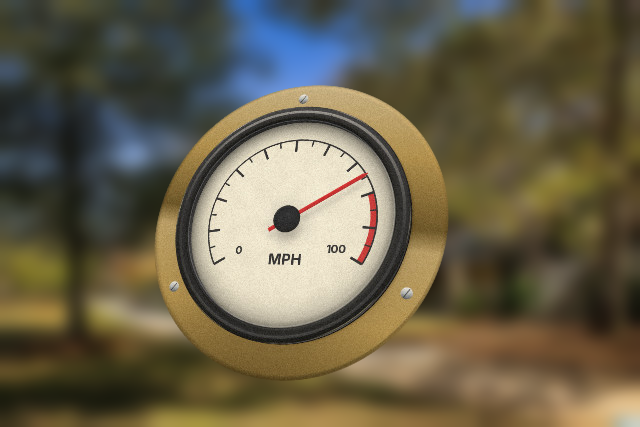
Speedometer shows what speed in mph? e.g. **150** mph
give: **75** mph
